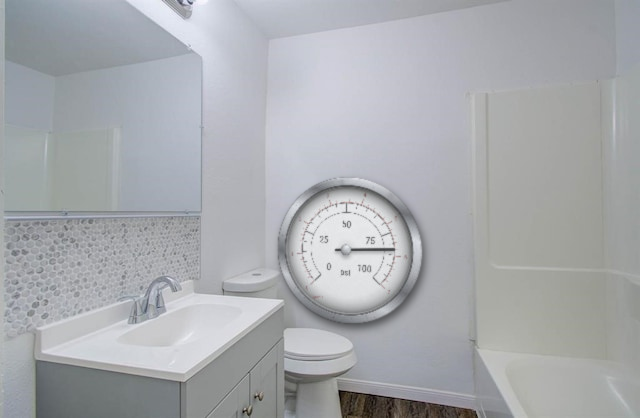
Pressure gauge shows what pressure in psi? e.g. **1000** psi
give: **82.5** psi
